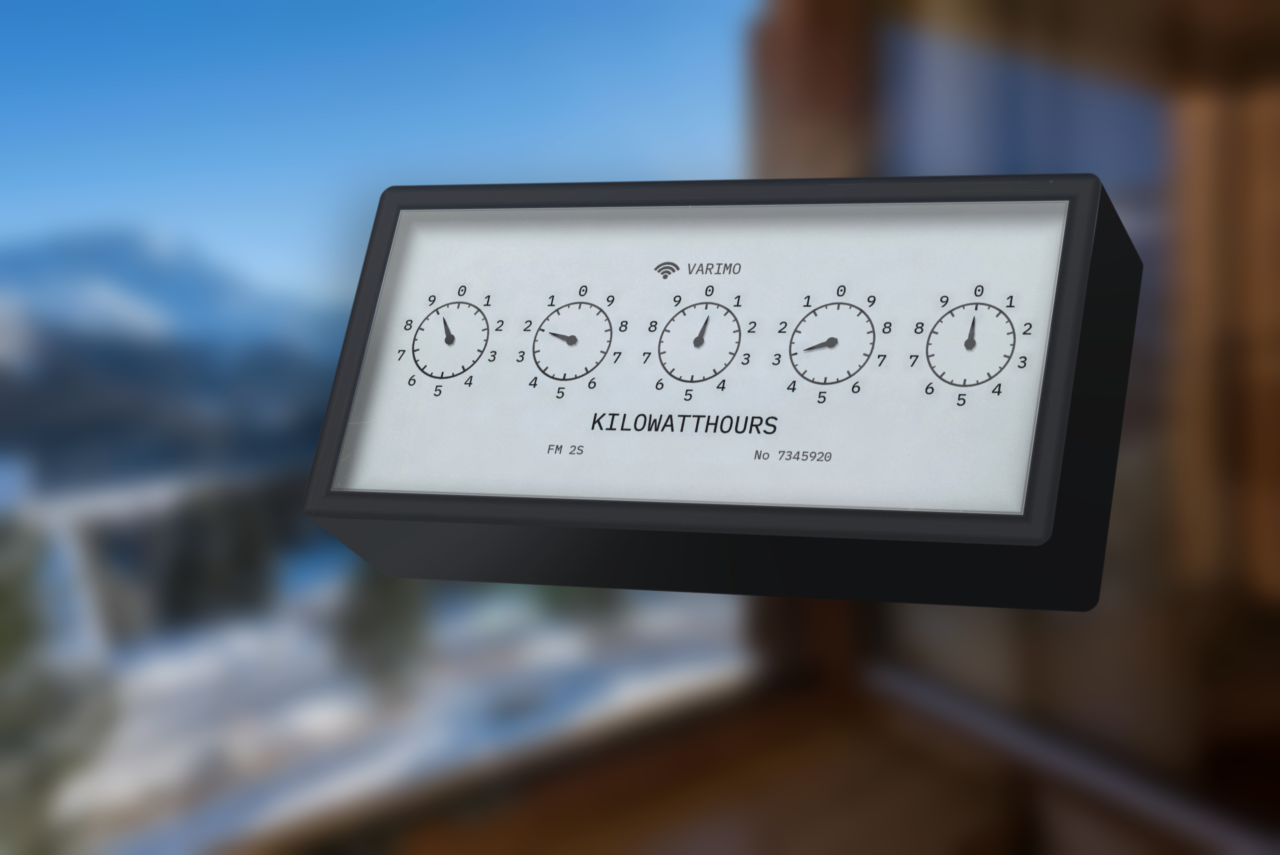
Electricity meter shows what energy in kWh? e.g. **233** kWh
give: **92030** kWh
